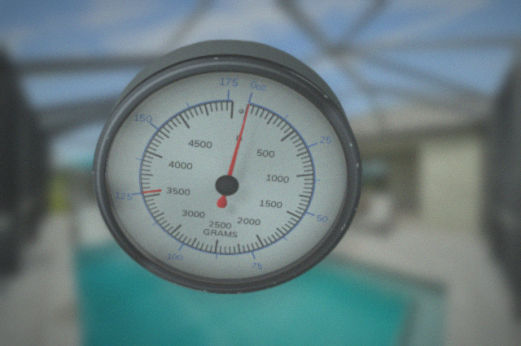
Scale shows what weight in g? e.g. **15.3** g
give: **0** g
